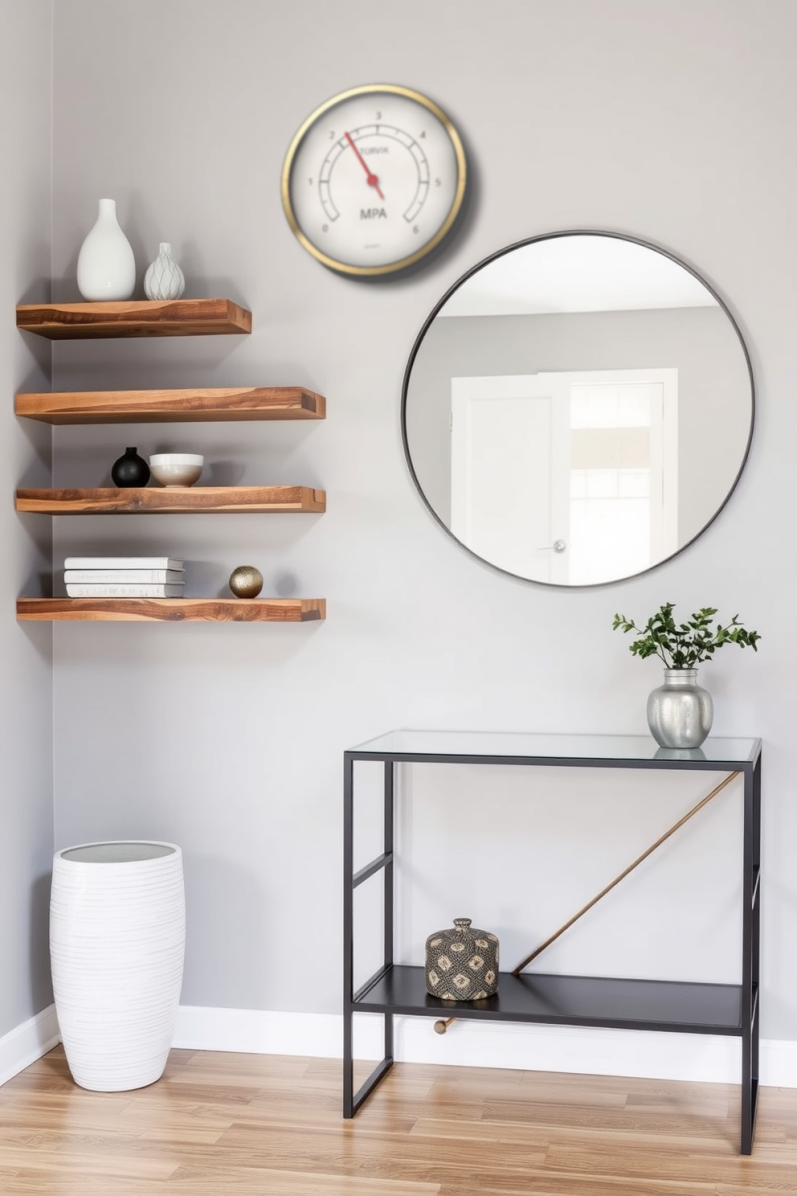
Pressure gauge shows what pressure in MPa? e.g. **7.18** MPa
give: **2.25** MPa
